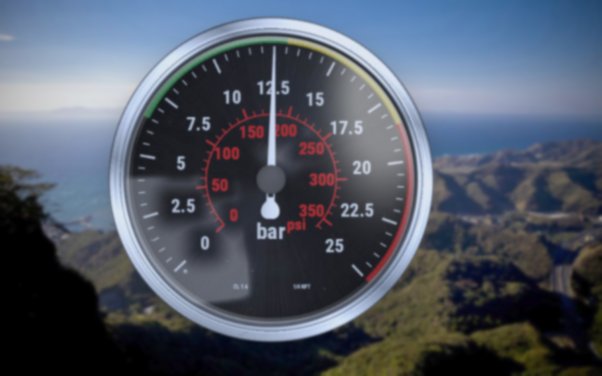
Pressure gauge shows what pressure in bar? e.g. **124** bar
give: **12.5** bar
